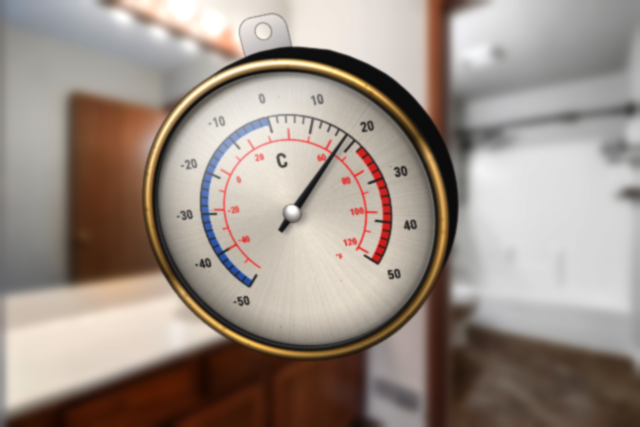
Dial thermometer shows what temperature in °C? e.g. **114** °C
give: **18** °C
